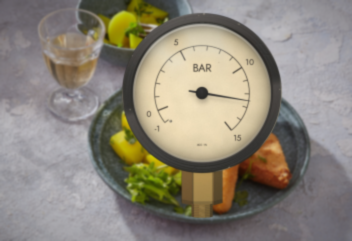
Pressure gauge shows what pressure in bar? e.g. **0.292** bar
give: **12.5** bar
